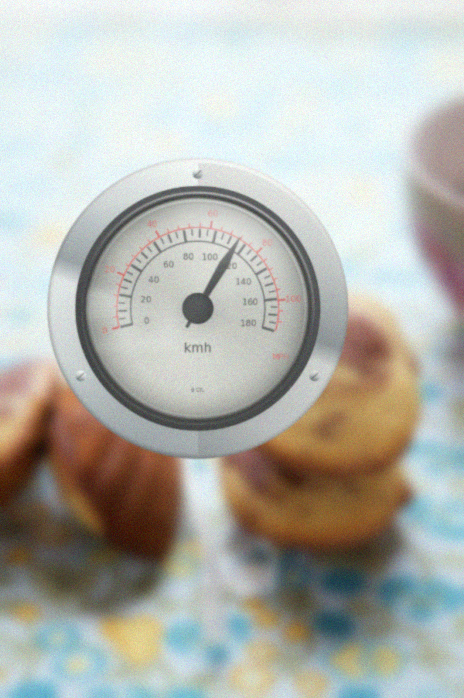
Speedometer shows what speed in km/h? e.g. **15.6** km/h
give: **115** km/h
